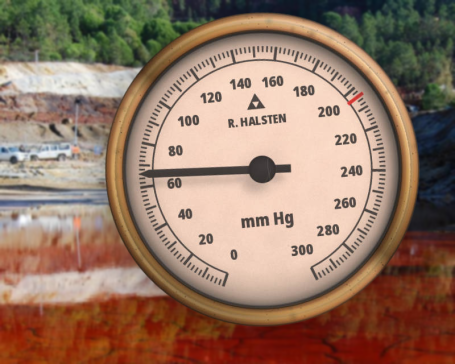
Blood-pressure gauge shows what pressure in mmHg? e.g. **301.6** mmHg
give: **66** mmHg
